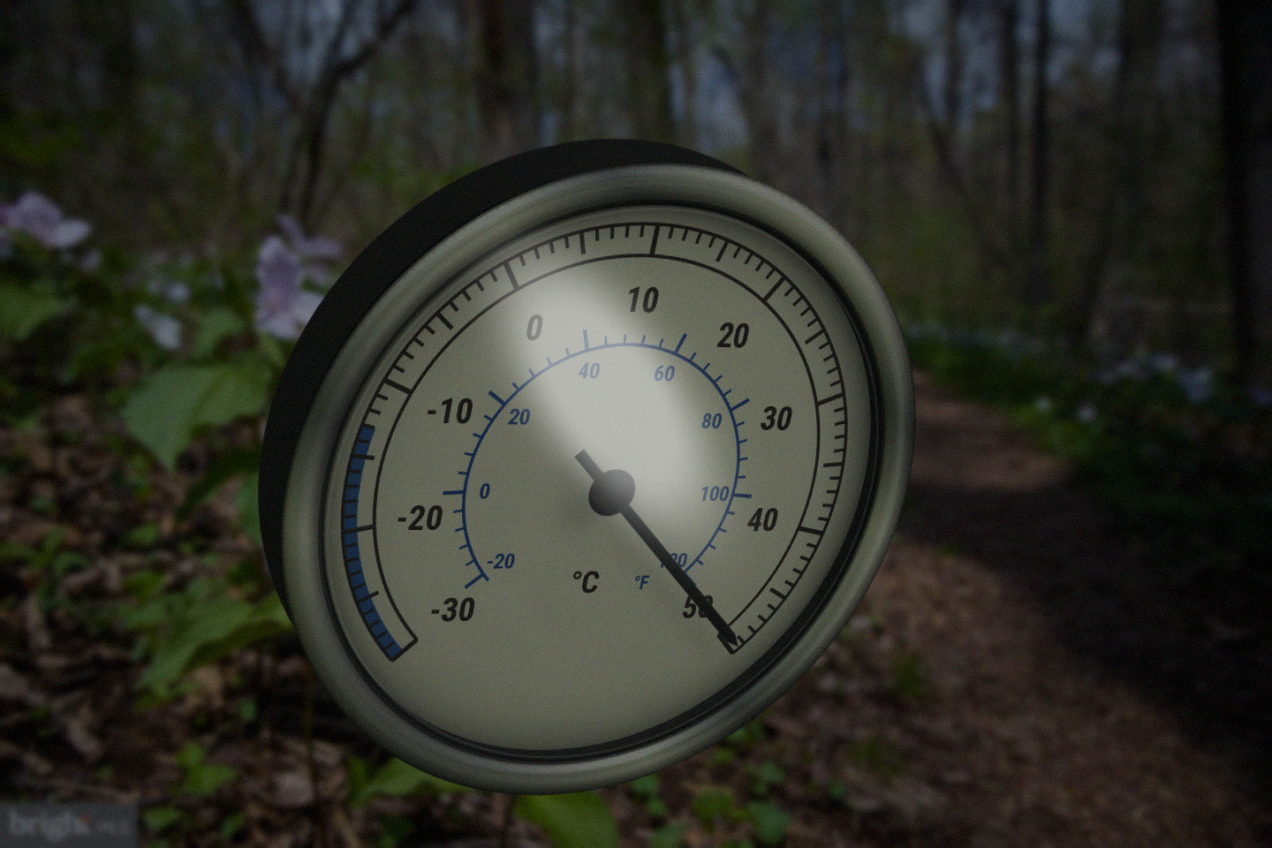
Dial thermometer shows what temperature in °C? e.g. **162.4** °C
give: **49.5** °C
